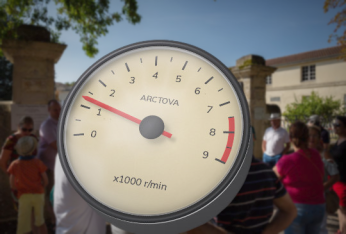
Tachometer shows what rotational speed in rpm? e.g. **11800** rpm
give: **1250** rpm
